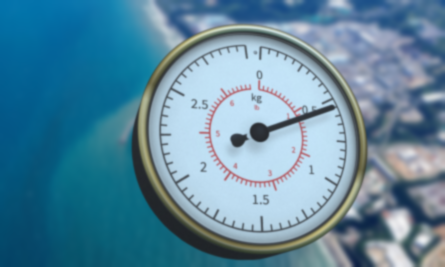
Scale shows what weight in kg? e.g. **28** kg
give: **0.55** kg
